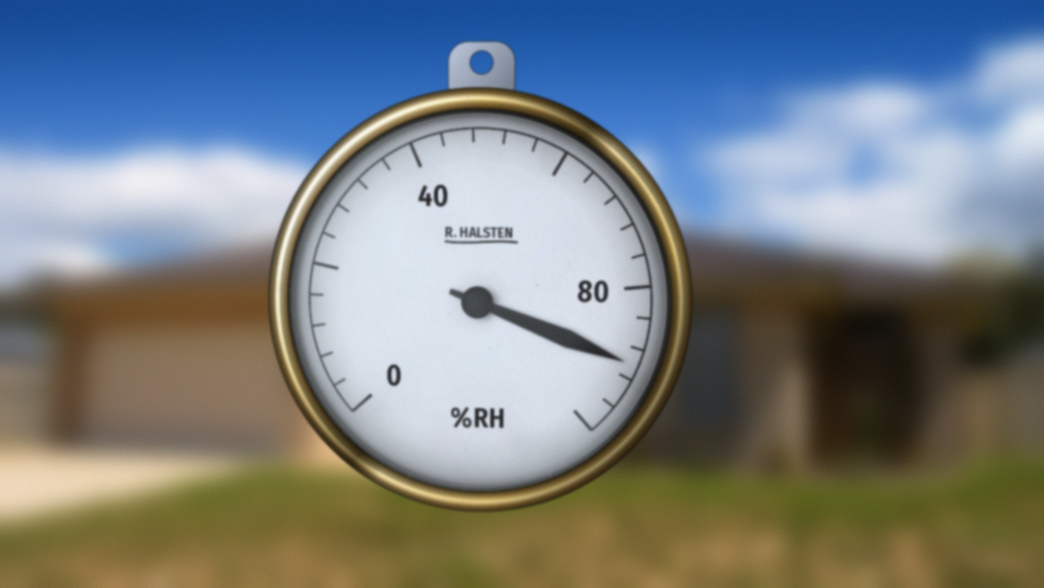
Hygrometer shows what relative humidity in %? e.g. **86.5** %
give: **90** %
